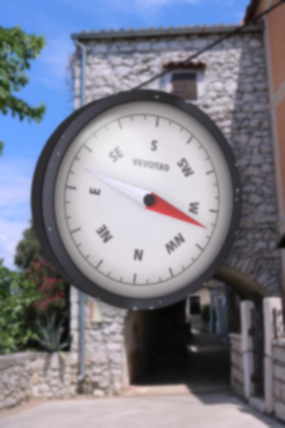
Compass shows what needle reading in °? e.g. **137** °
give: **285** °
